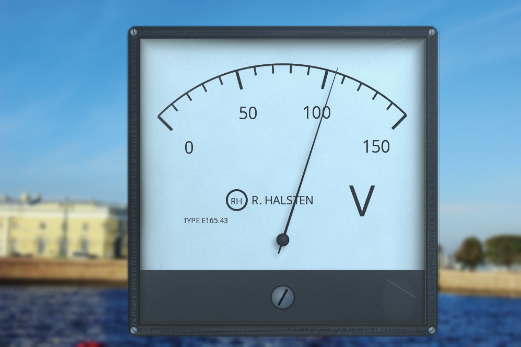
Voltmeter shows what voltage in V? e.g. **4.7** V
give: **105** V
